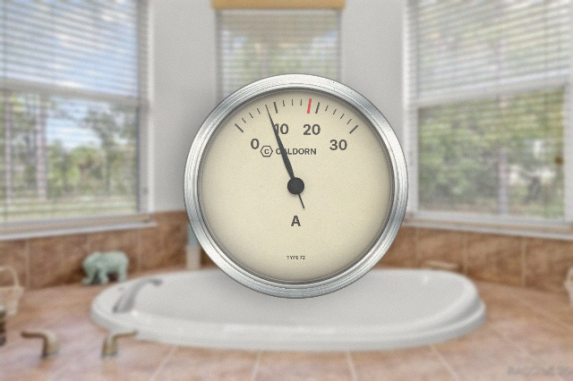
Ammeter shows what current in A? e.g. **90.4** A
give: **8** A
